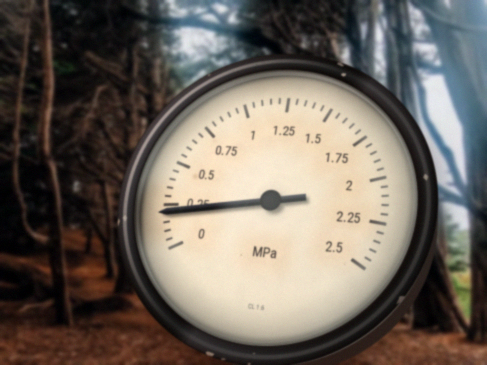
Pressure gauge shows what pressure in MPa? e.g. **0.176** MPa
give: **0.2** MPa
